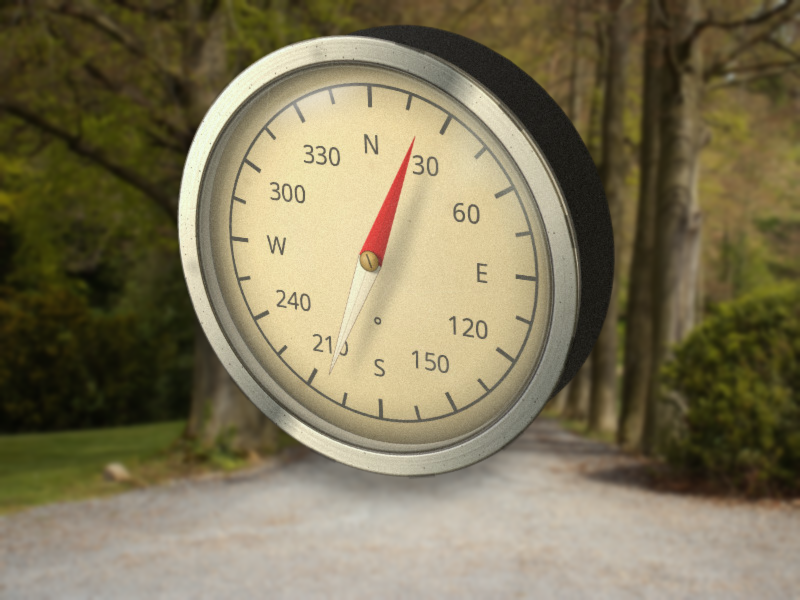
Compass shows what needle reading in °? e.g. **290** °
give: **22.5** °
